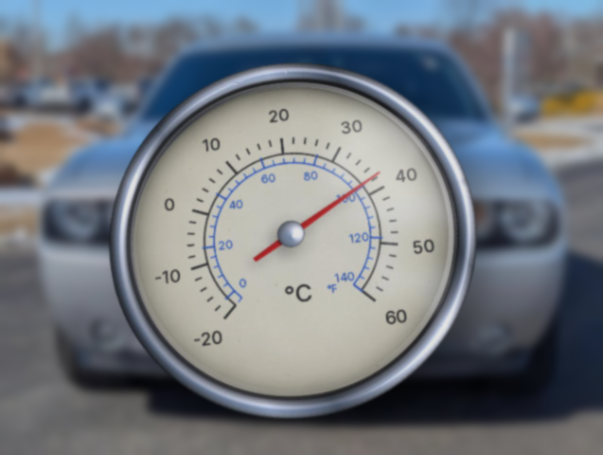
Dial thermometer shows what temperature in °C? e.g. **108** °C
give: **38** °C
